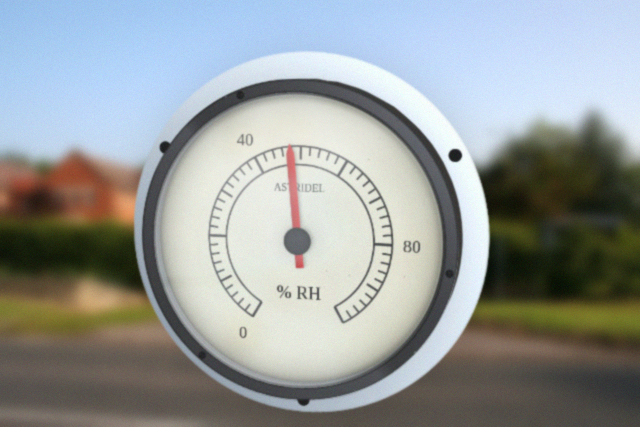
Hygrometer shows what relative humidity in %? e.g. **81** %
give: **48** %
